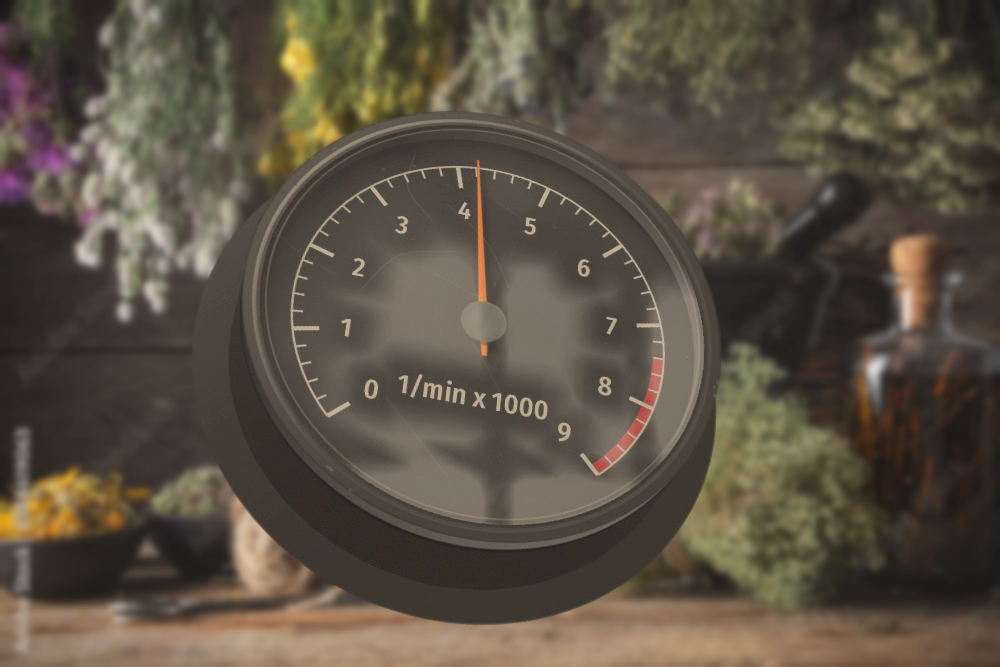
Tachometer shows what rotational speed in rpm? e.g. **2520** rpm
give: **4200** rpm
